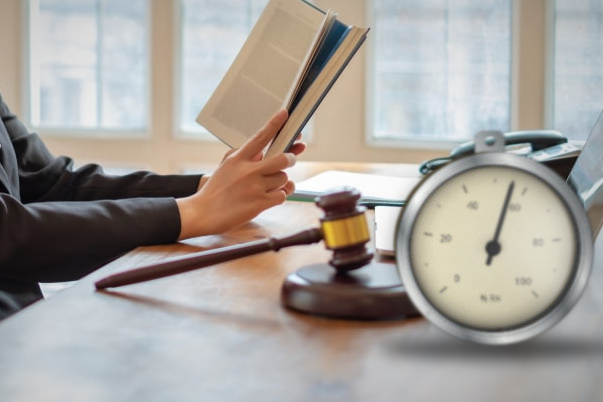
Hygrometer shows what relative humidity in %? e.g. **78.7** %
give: **55** %
